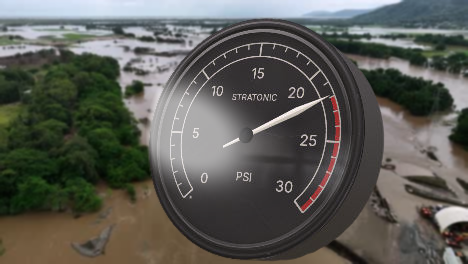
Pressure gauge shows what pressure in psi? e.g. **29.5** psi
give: **22** psi
